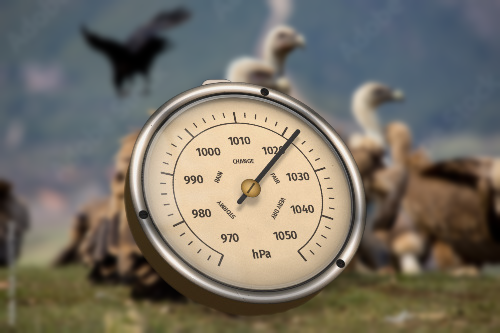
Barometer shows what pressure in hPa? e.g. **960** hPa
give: **1022** hPa
